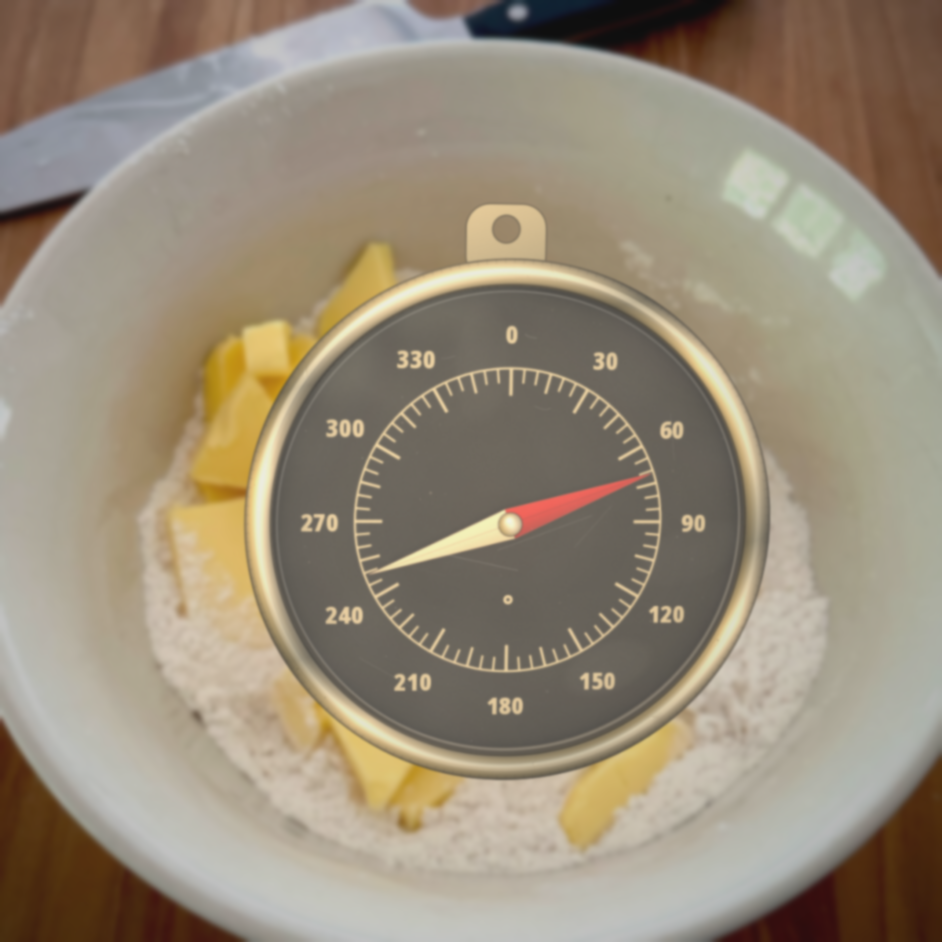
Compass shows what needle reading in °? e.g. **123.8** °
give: **70** °
